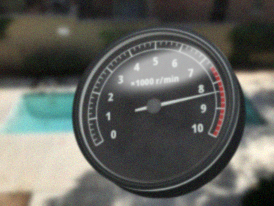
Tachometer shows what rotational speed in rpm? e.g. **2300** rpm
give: **8400** rpm
